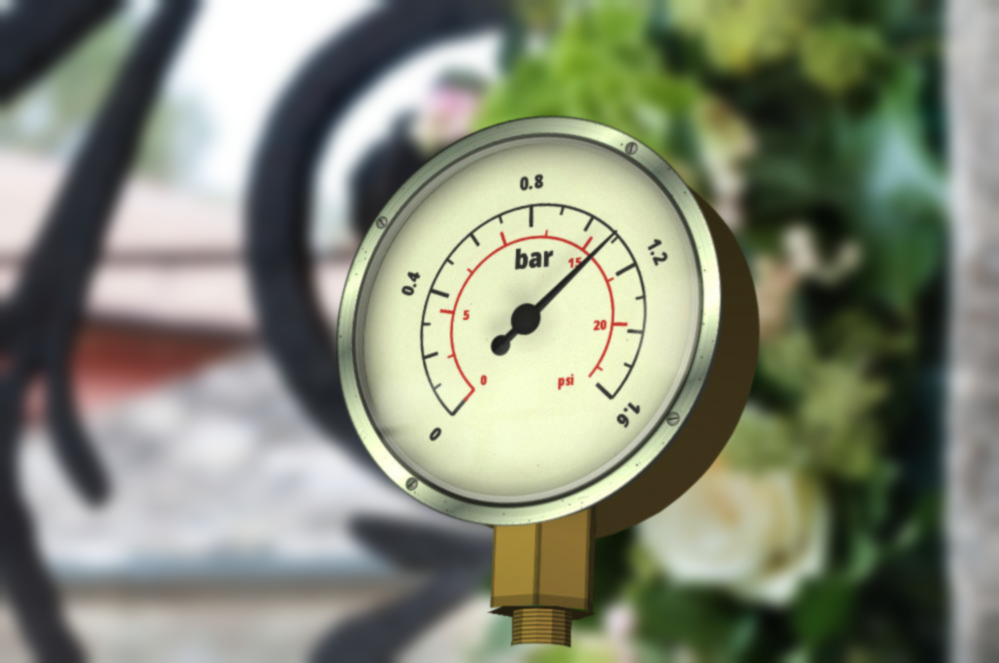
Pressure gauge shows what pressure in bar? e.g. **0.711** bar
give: **1.1** bar
